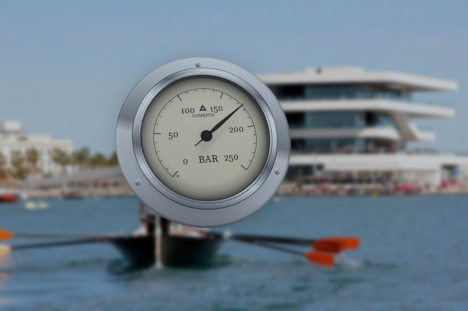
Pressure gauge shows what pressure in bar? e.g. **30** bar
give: **175** bar
